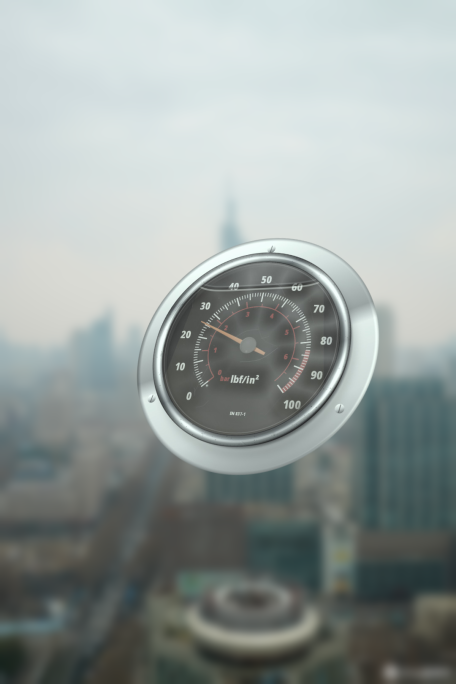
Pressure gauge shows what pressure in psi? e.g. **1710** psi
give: **25** psi
